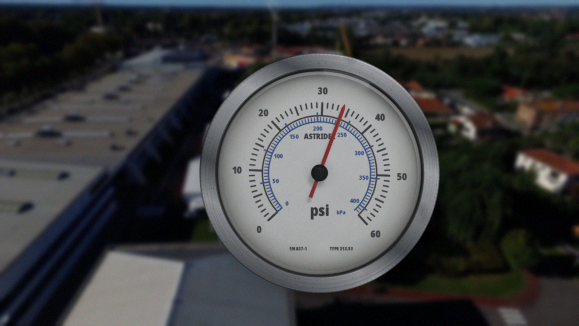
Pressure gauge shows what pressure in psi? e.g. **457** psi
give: **34** psi
